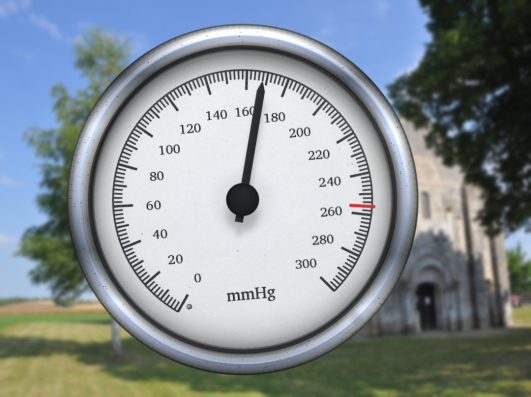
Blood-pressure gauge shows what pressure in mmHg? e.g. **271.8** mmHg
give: **168** mmHg
